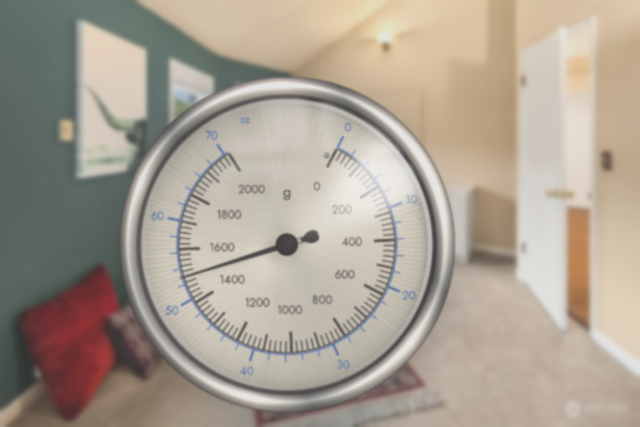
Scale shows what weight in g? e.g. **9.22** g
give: **1500** g
